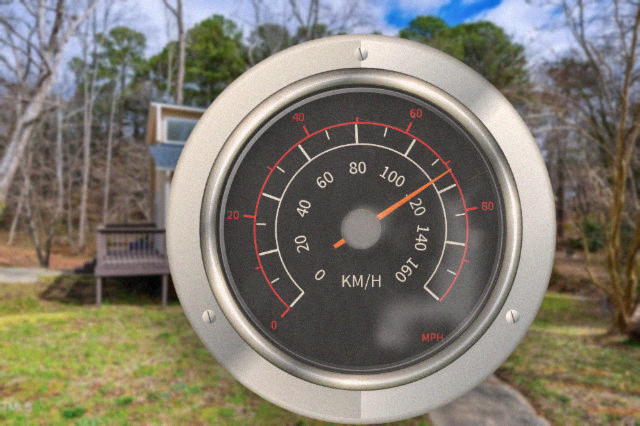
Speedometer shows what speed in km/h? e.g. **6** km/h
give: **115** km/h
